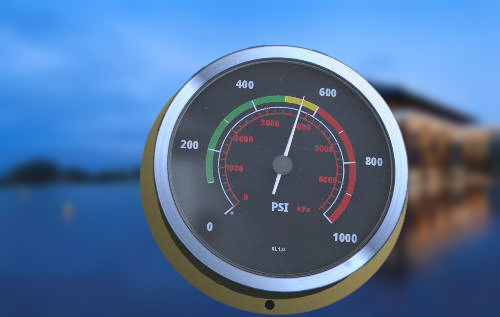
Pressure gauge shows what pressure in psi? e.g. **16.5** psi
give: **550** psi
